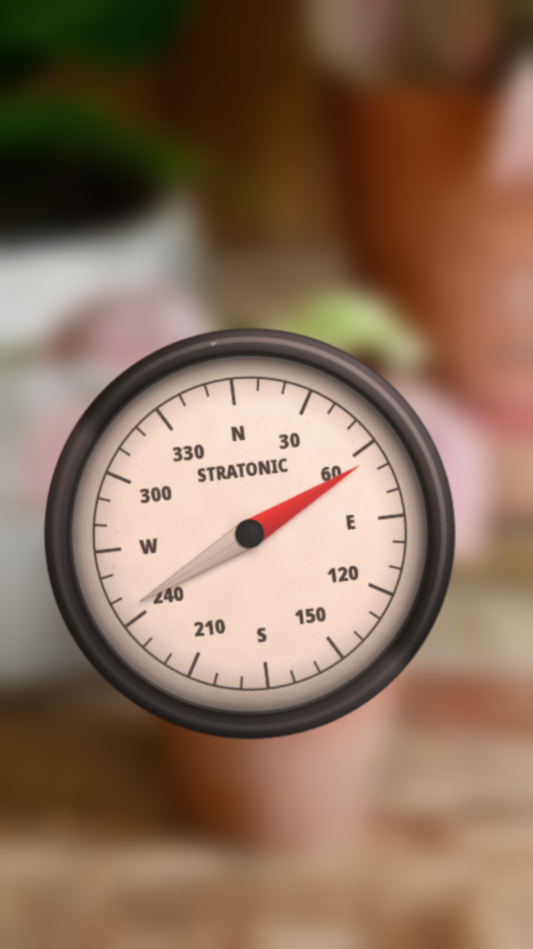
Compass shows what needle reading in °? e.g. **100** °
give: **65** °
